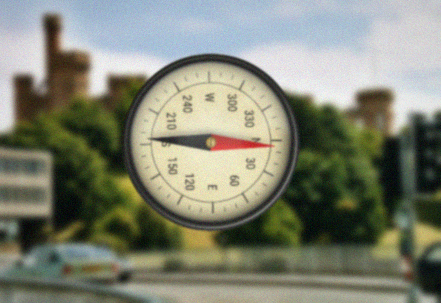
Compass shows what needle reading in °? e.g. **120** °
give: **5** °
